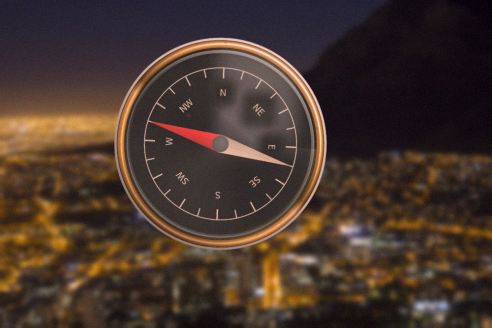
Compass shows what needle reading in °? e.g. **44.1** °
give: **285** °
